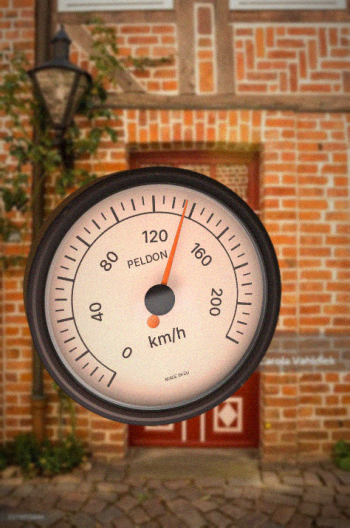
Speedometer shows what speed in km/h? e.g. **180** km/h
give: **135** km/h
